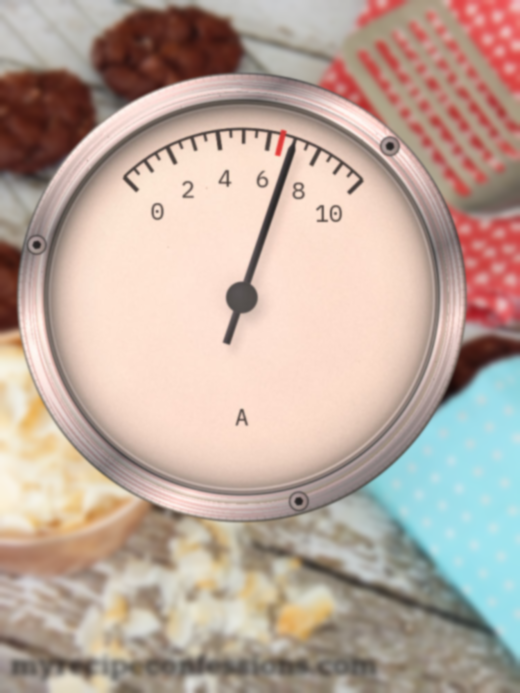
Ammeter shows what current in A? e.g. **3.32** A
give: **7** A
